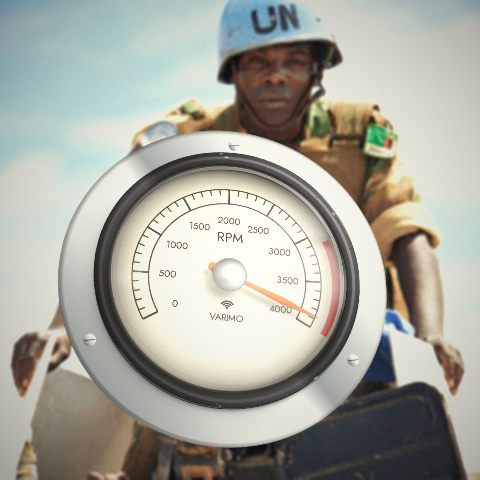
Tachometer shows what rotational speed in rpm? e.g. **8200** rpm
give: **3900** rpm
